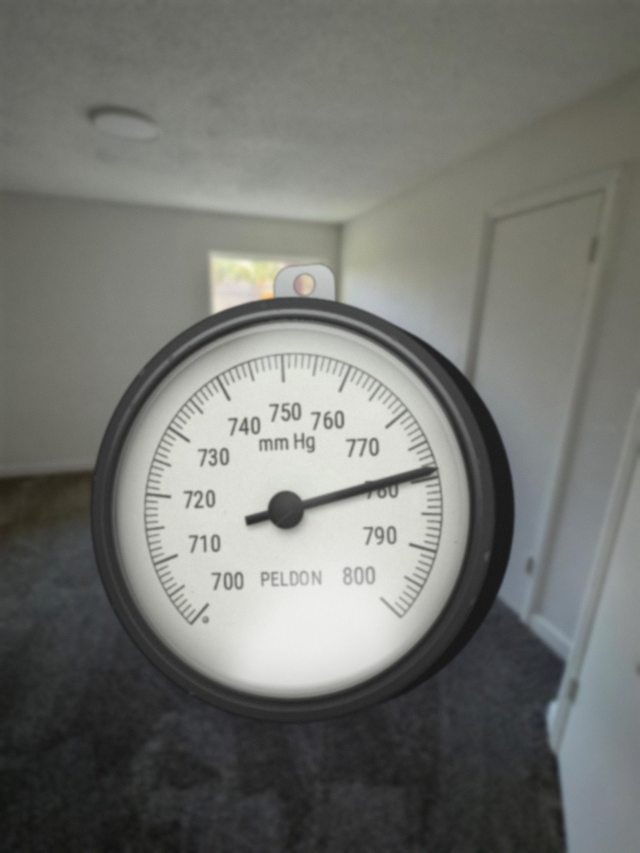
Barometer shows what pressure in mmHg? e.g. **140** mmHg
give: **779** mmHg
